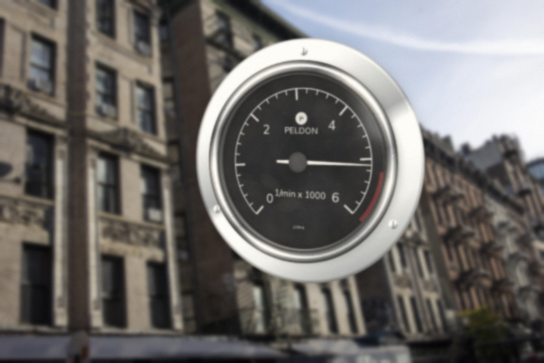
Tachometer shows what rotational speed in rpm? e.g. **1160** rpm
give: **5100** rpm
